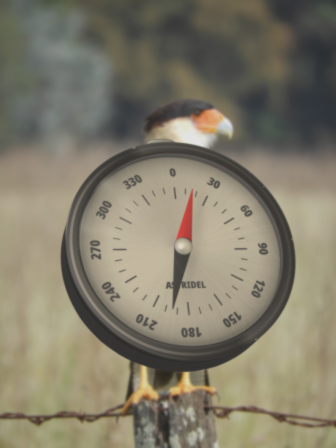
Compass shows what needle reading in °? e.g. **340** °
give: **15** °
